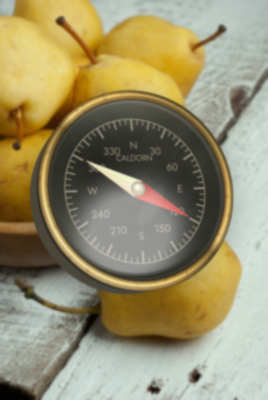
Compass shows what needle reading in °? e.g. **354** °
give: **120** °
